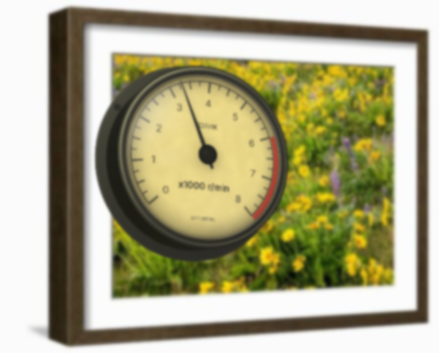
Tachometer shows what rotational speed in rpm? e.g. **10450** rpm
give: **3250** rpm
